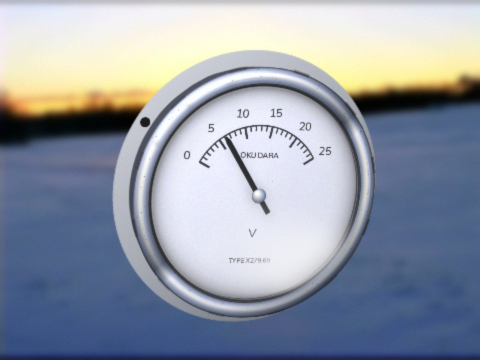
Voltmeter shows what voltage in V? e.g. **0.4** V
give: **6** V
